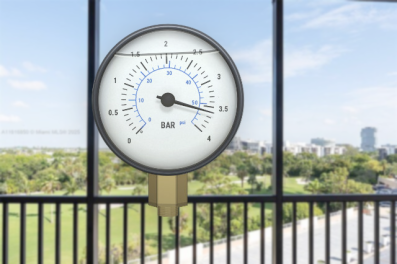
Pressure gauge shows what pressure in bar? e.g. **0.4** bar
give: **3.6** bar
